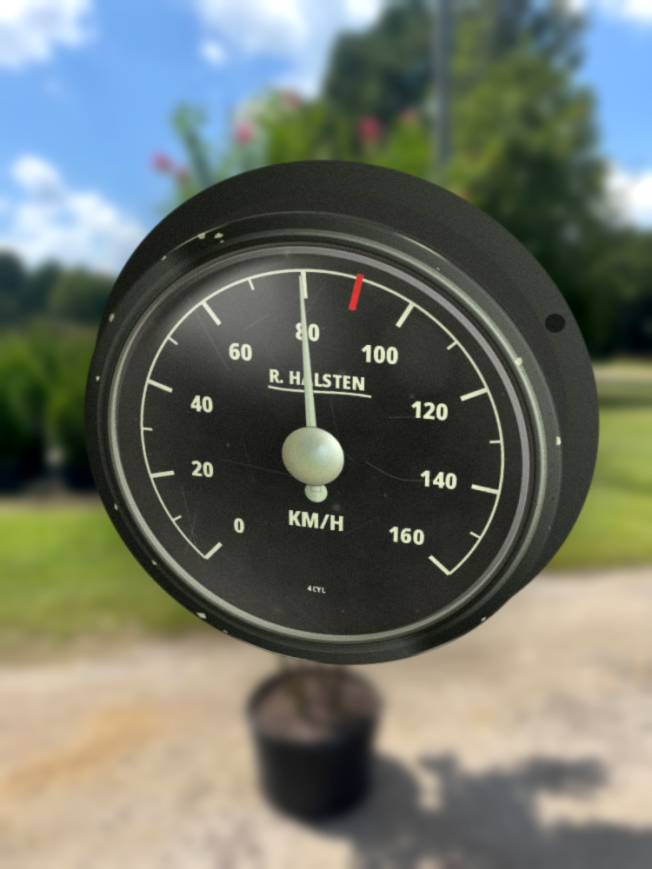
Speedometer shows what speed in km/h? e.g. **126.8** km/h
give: **80** km/h
